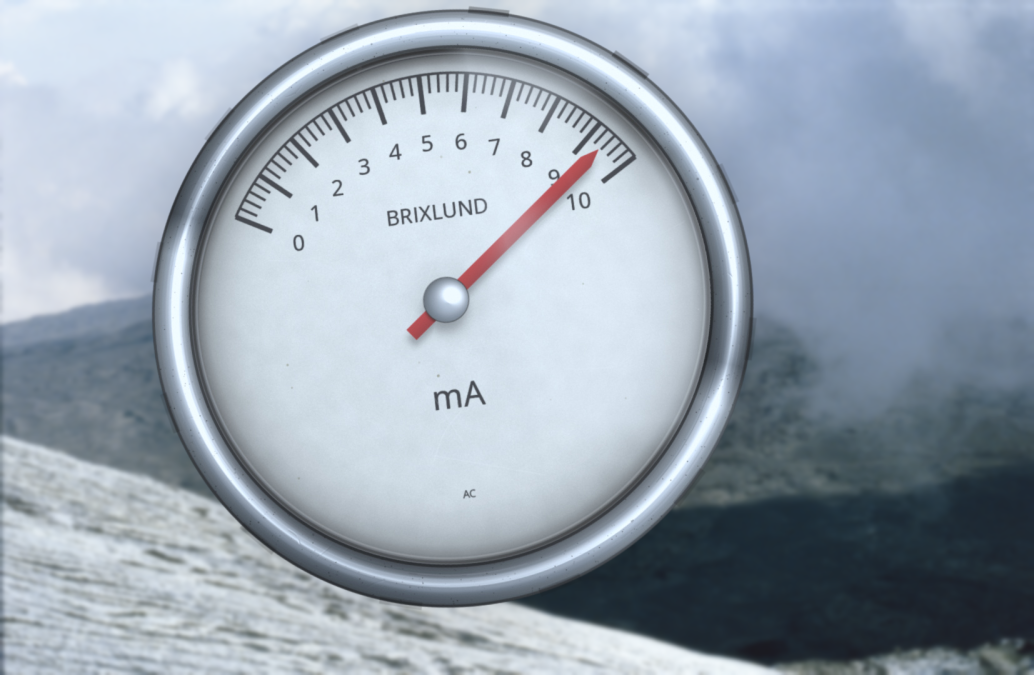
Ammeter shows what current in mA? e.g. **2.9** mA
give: **9.4** mA
